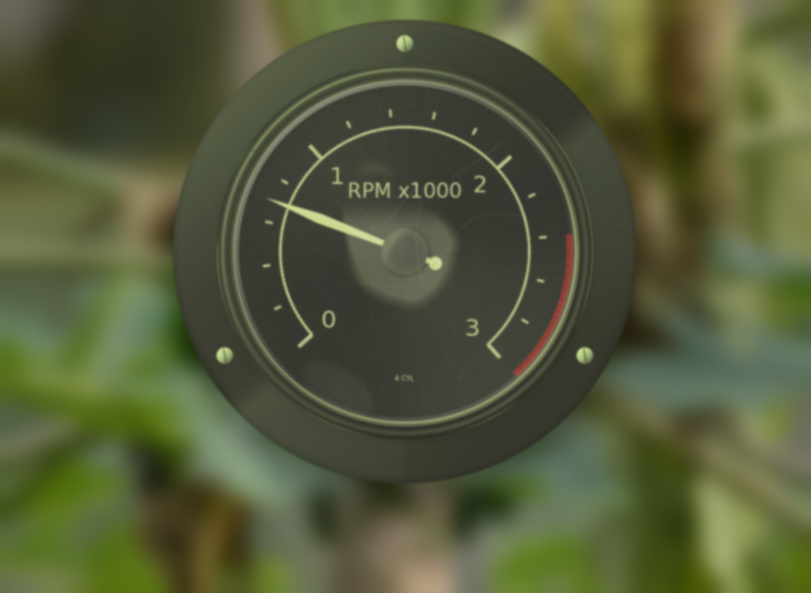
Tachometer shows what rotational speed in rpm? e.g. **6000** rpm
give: **700** rpm
